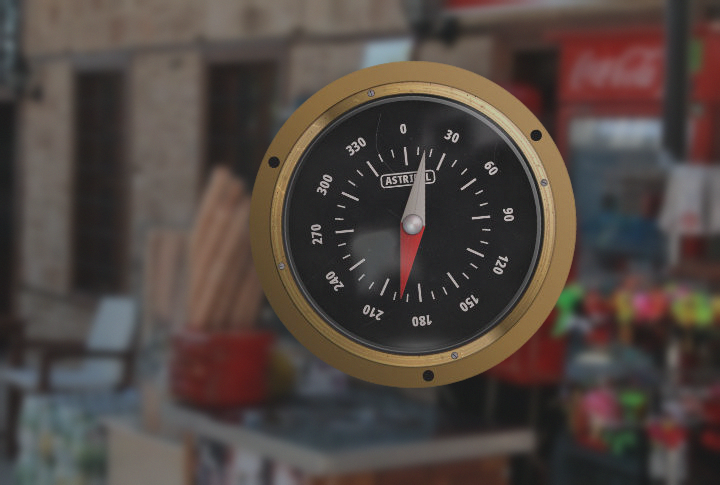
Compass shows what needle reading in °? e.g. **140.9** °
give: **195** °
